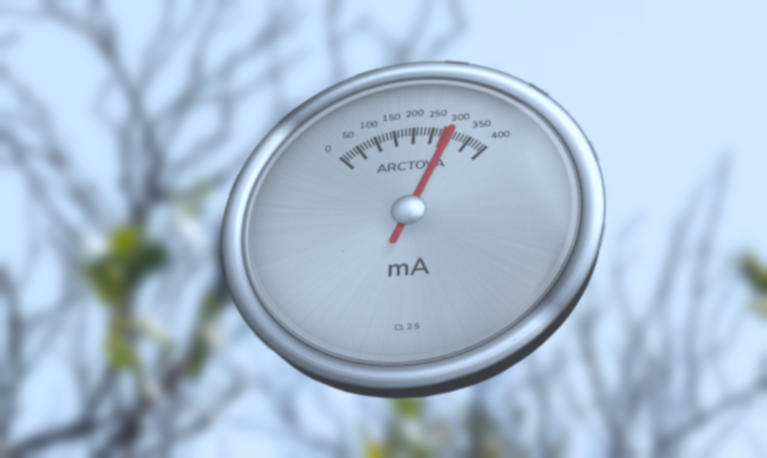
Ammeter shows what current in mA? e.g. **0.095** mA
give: **300** mA
